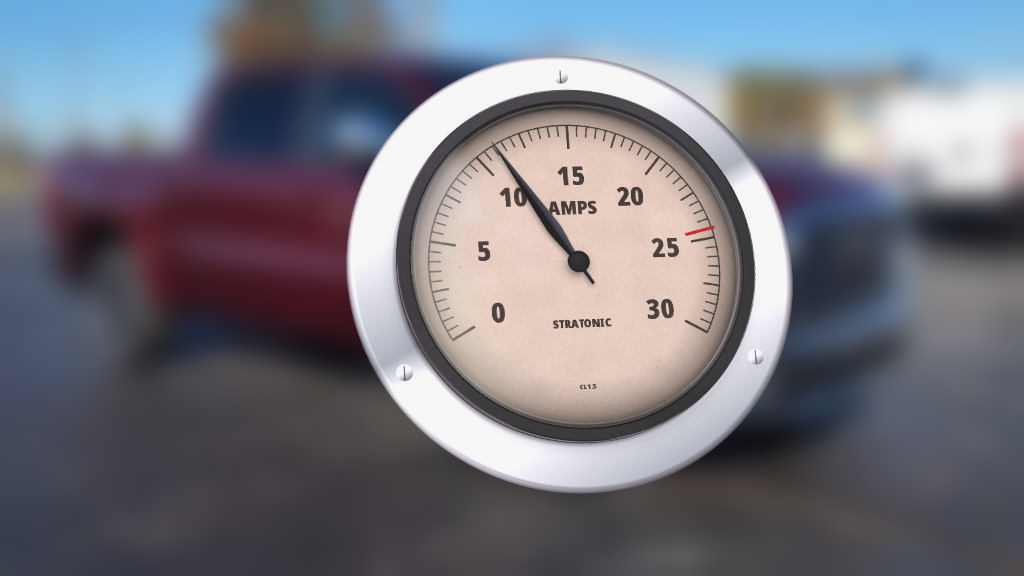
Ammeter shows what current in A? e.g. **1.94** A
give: **11** A
